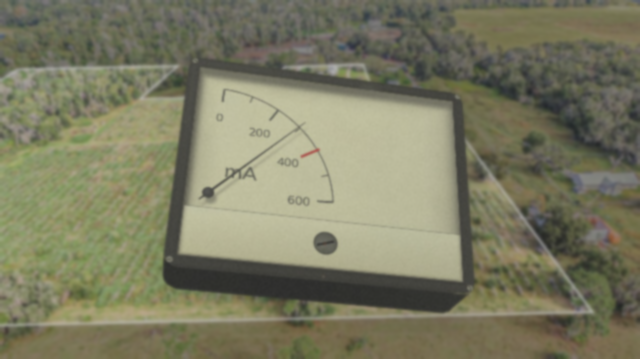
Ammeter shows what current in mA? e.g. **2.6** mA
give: **300** mA
